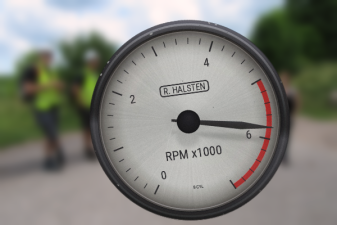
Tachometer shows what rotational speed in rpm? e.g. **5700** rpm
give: **5800** rpm
